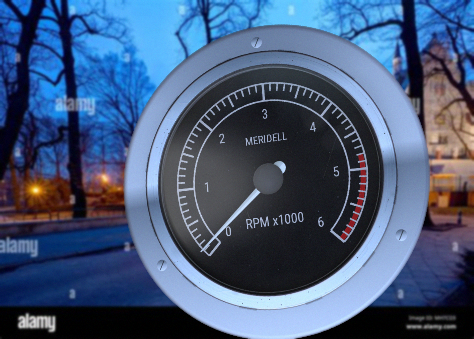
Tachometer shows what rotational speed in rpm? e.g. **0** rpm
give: **100** rpm
